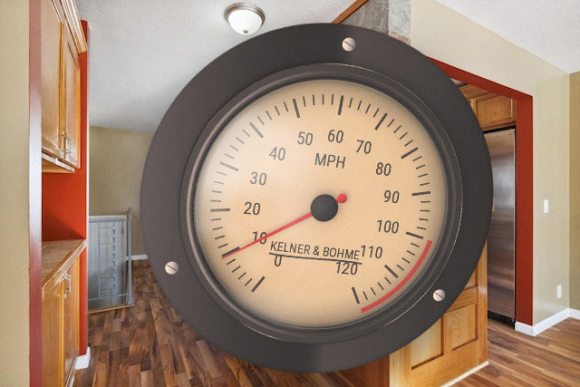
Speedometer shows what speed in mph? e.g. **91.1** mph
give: **10** mph
